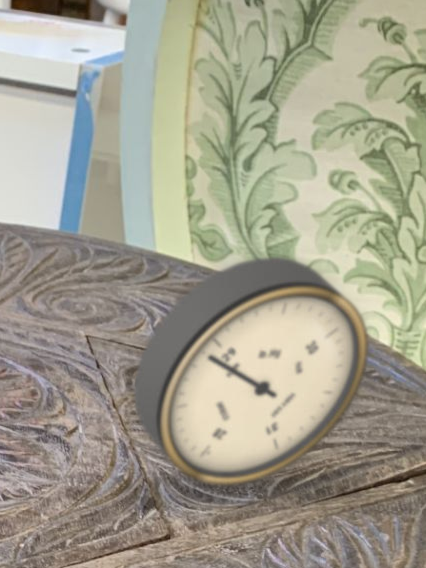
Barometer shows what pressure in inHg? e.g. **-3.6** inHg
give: **28.9** inHg
